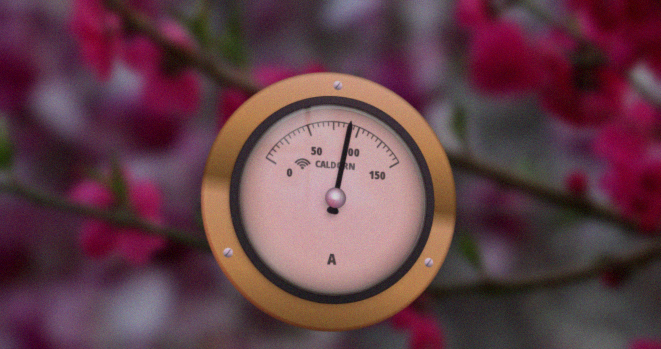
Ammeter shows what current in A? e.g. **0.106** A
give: **90** A
